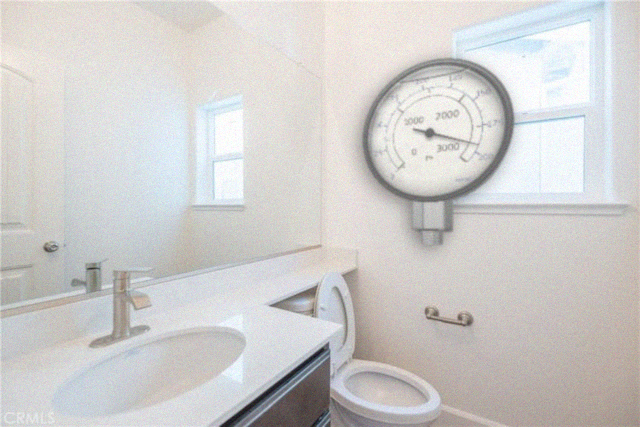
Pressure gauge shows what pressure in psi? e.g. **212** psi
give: **2750** psi
